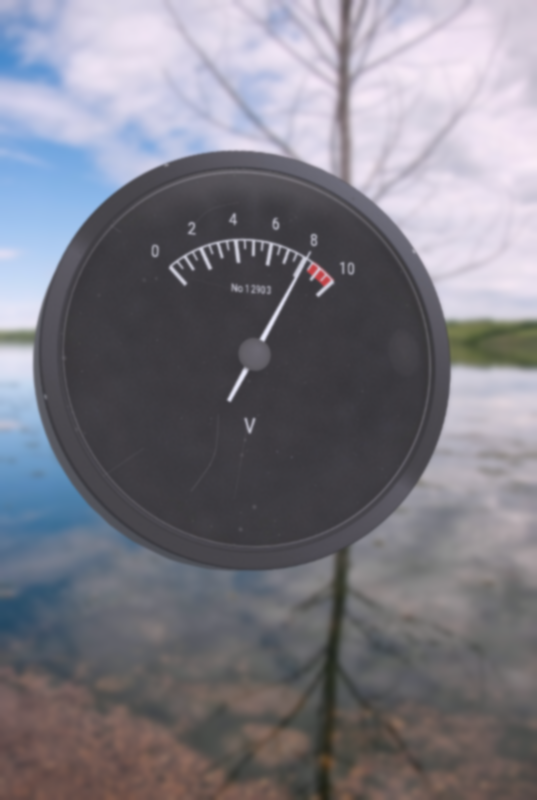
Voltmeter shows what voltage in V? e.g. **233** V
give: **8** V
